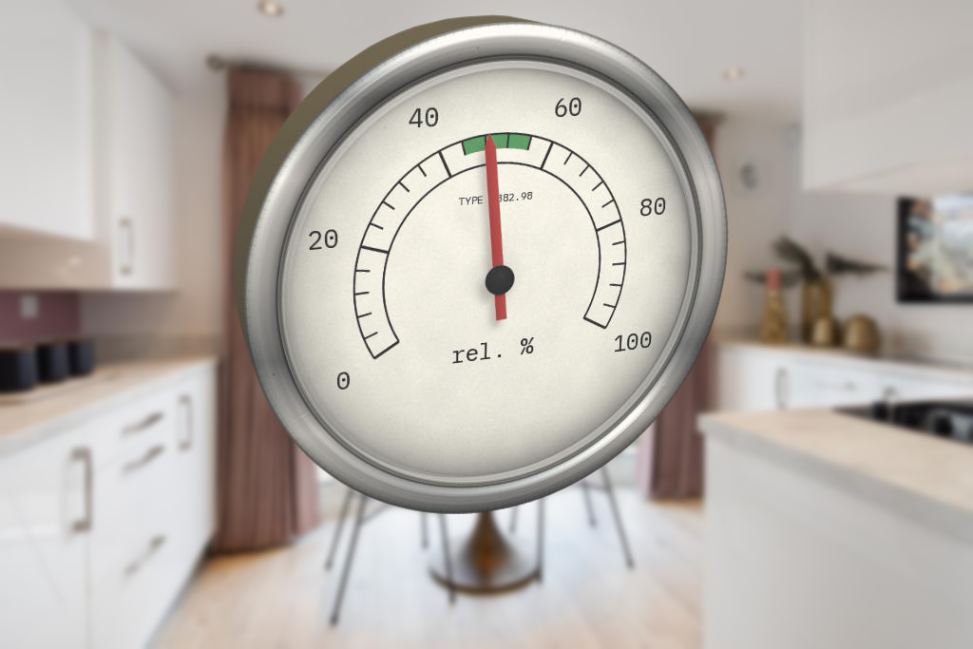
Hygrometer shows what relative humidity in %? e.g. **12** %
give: **48** %
